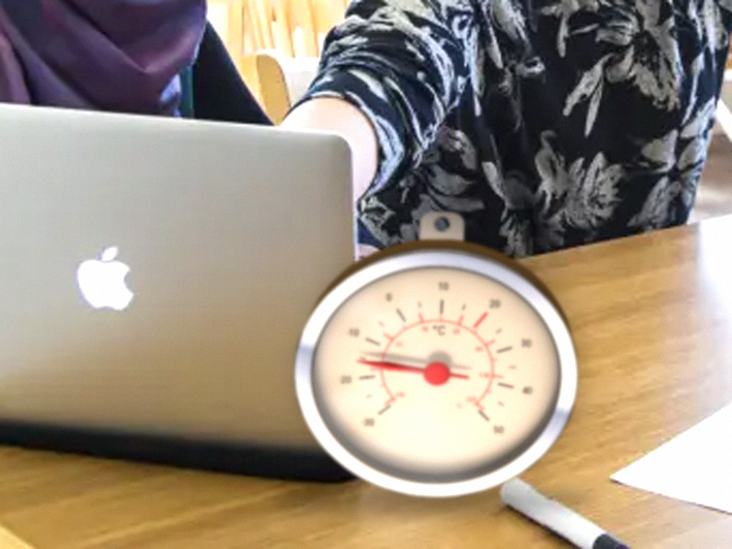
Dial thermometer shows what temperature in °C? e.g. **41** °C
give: **-15** °C
